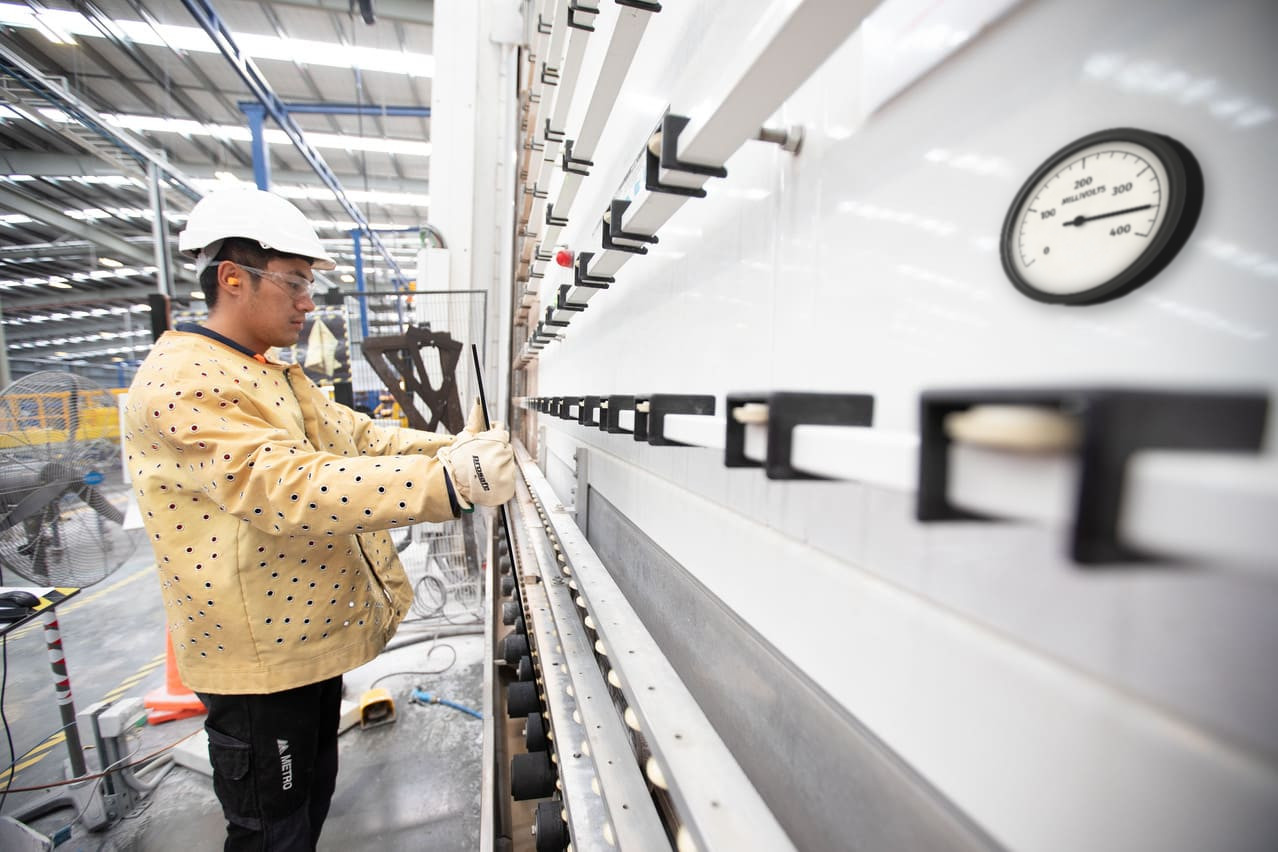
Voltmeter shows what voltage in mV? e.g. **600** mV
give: **360** mV
